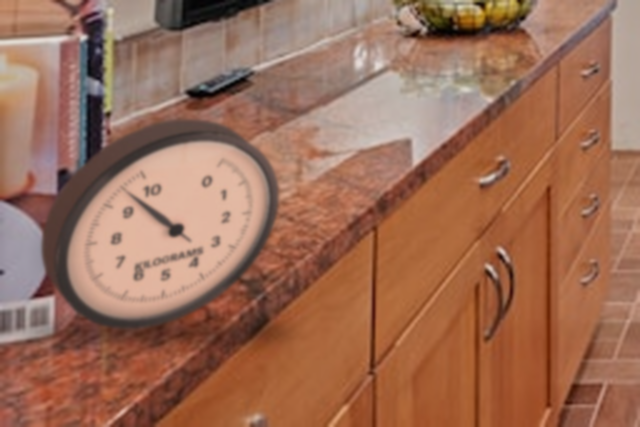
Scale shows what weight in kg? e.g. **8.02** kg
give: **9.5** kg
